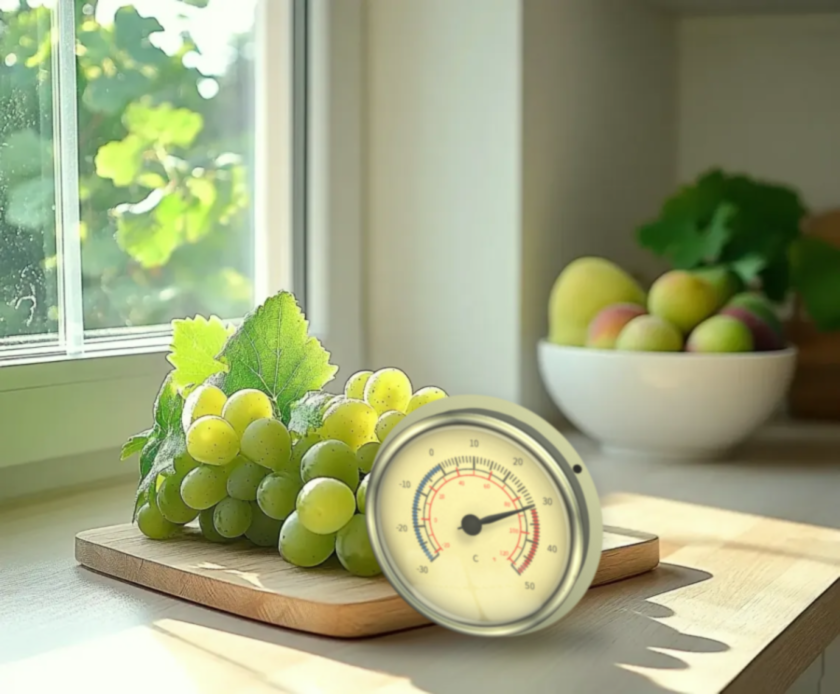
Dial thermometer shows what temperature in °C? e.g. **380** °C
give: **30** °C
